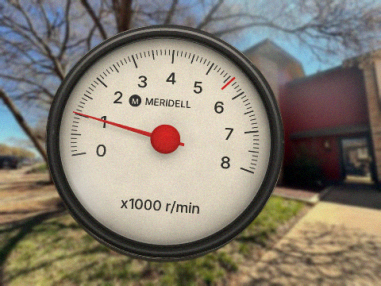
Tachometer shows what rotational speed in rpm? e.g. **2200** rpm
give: **1000** rpm
